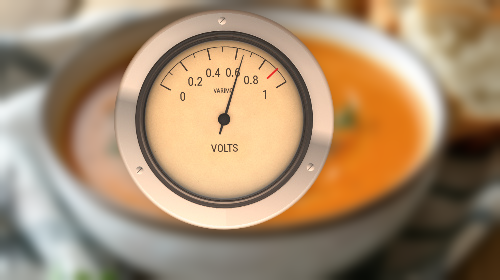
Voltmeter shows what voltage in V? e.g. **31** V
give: **0.65** V
